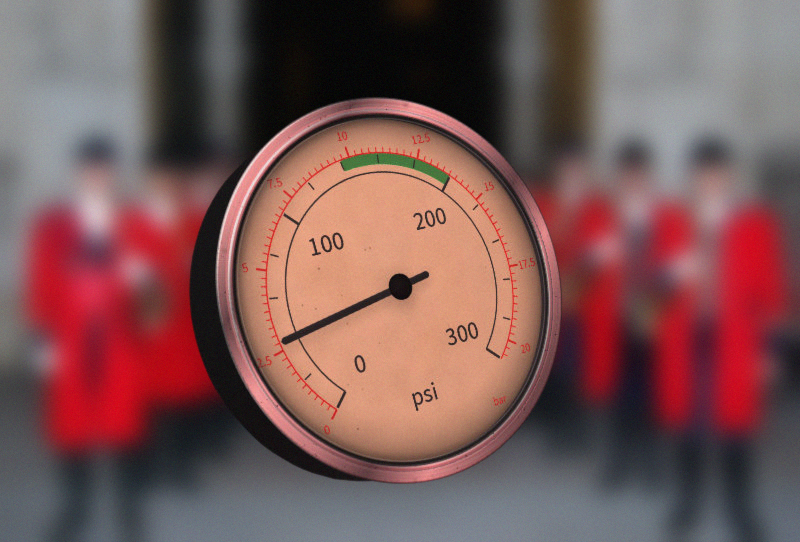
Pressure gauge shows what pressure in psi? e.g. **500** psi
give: **40** psi
